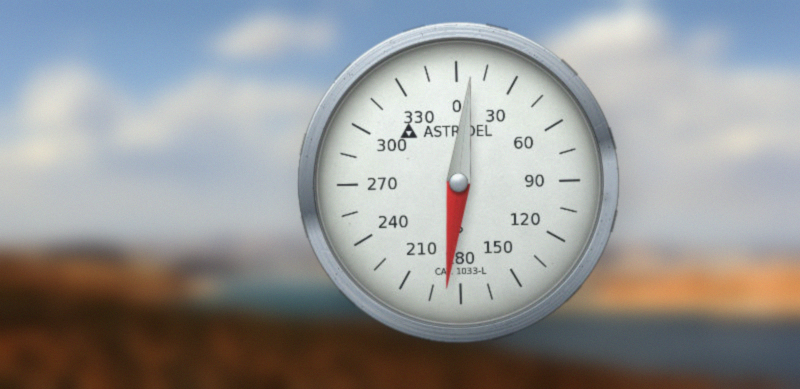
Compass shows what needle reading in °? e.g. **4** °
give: **187.5** °
